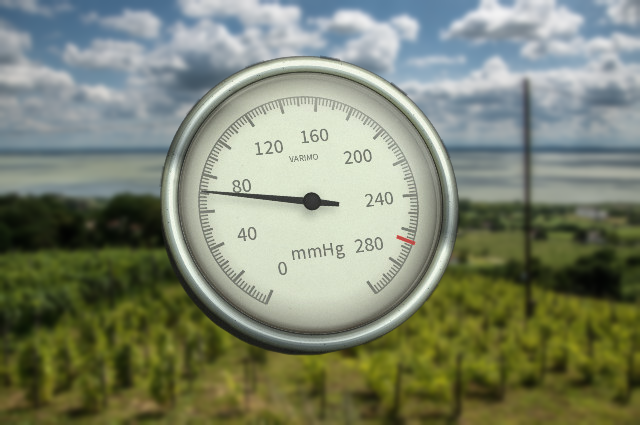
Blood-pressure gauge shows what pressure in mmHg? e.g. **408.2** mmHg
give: **70** mmHg
